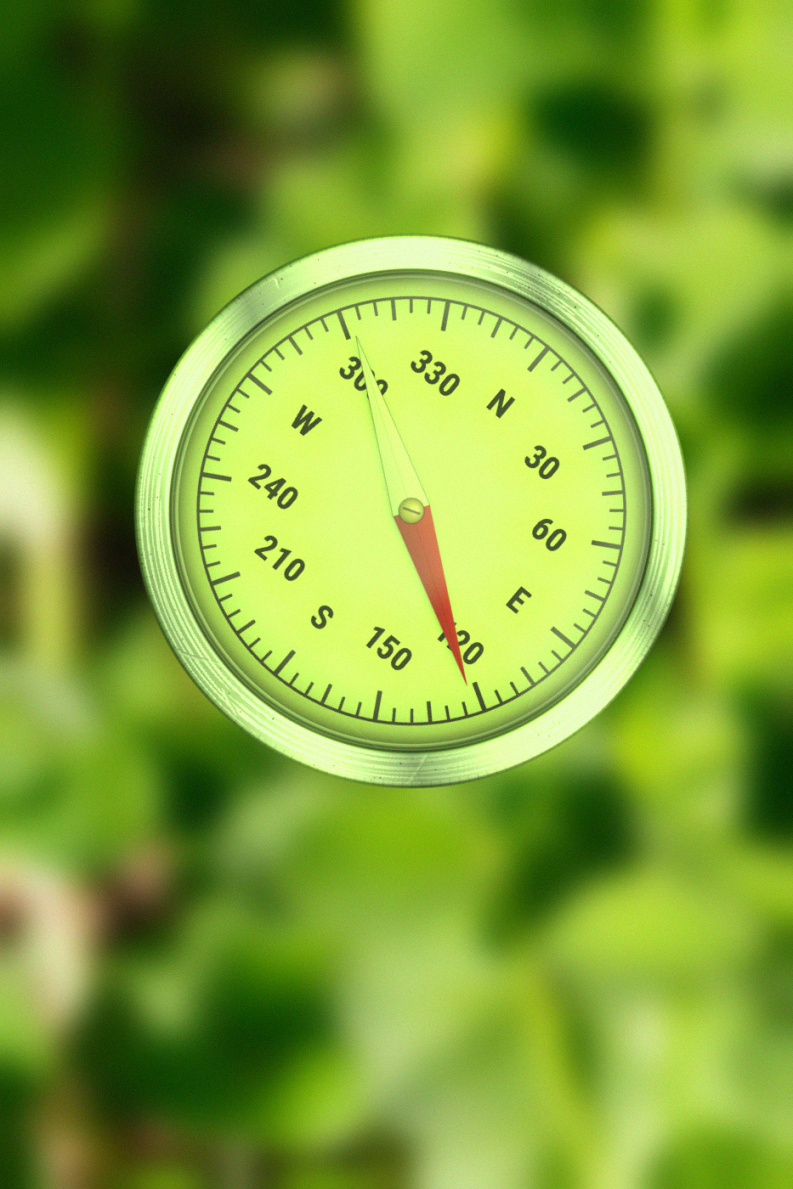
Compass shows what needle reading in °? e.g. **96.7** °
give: **122.5** °
